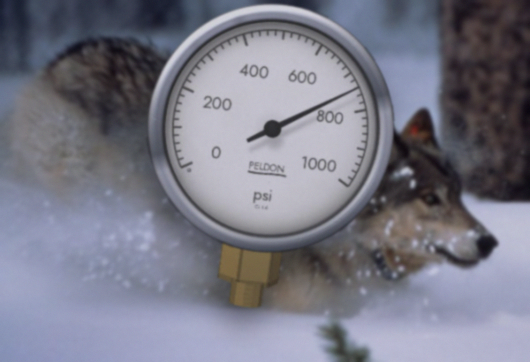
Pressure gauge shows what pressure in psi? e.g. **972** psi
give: **740** psi
